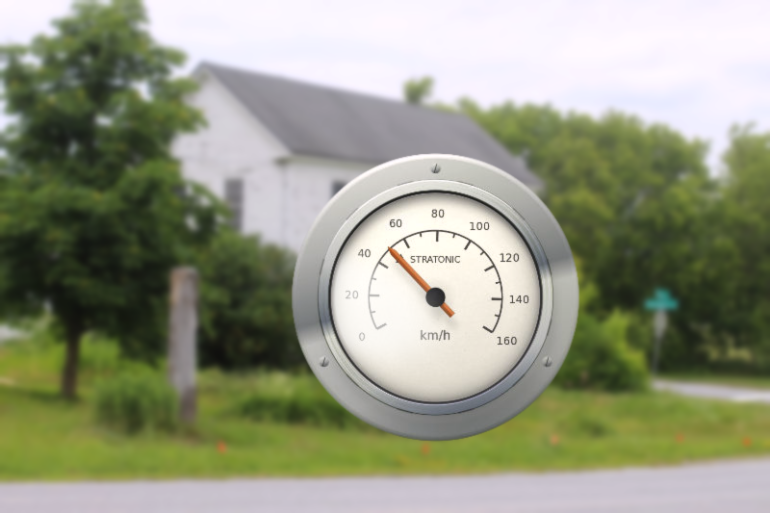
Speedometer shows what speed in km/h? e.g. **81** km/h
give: **50** km/h
